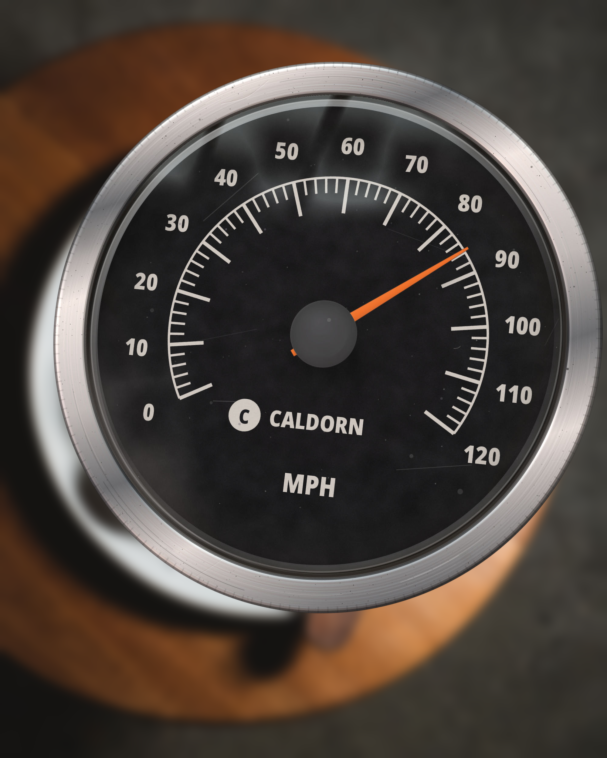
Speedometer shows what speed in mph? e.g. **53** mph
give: **86** mph
